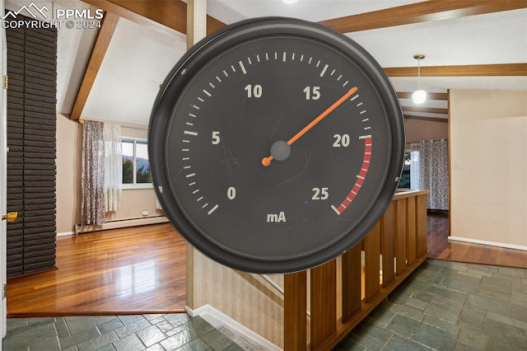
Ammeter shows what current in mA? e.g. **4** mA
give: **17** mA
